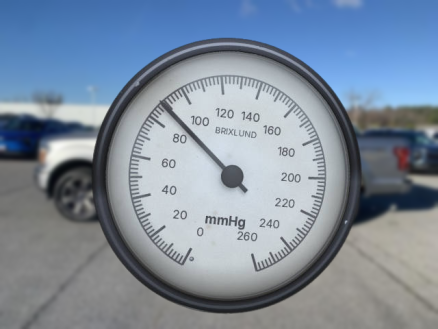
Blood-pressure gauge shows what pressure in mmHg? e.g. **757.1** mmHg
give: **88** mmHg
